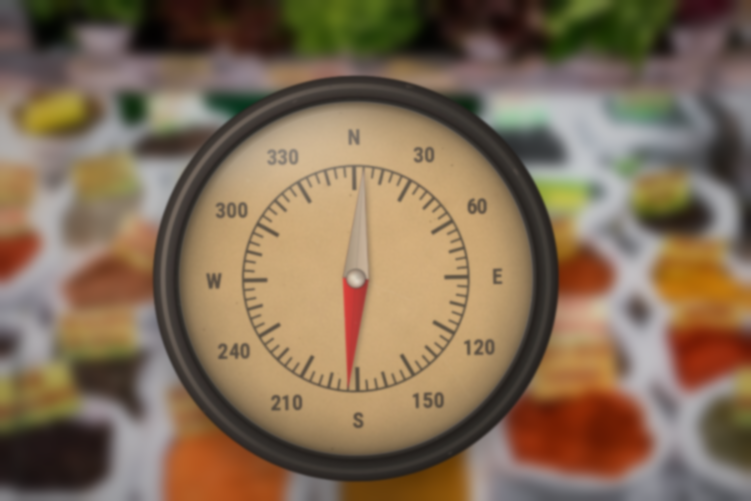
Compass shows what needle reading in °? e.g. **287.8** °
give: **185** °
